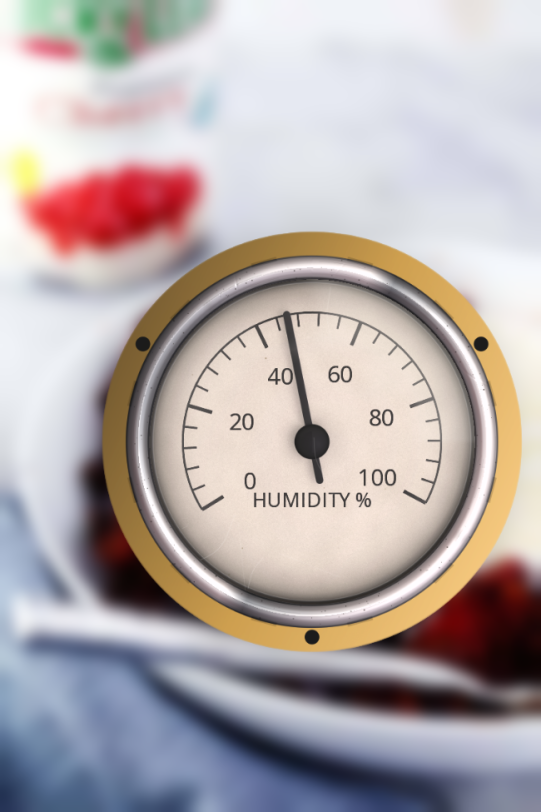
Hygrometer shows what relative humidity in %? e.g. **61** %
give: **46** %
